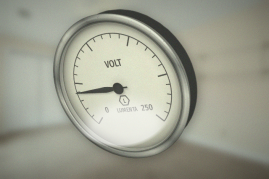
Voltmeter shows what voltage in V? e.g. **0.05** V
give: **40** V
